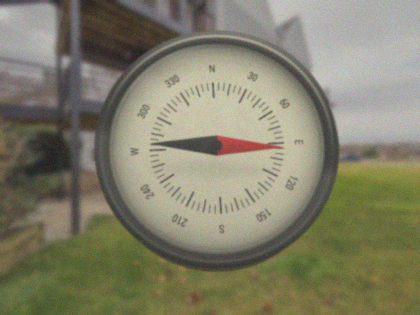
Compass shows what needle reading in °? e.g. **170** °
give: **95** °
